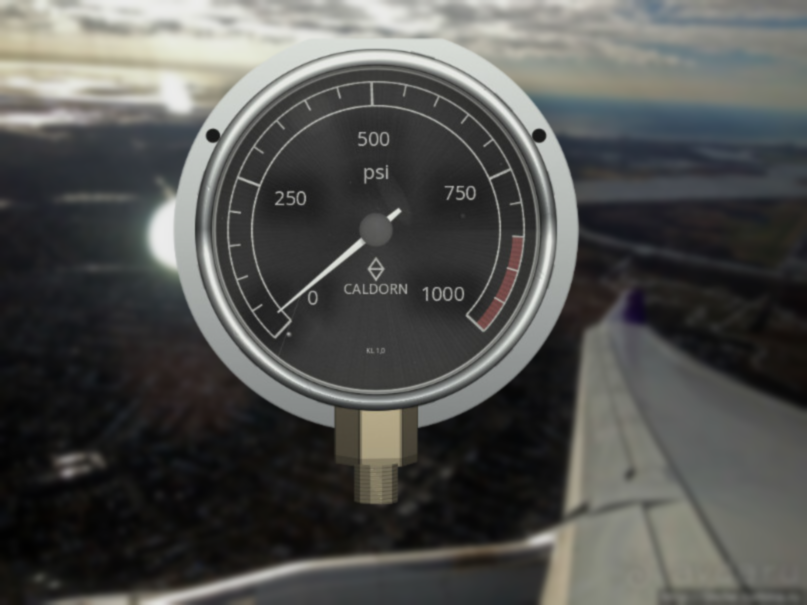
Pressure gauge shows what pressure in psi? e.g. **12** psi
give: **25** psi
